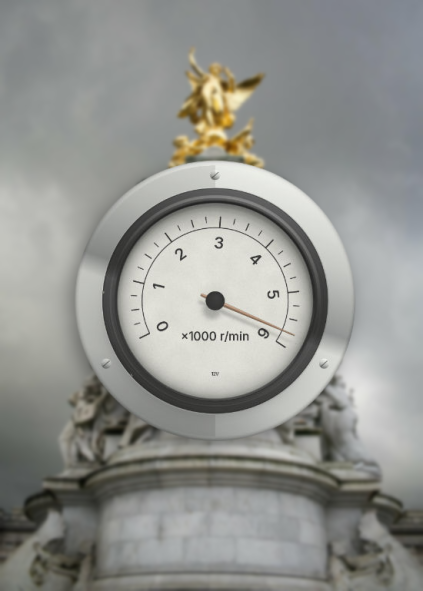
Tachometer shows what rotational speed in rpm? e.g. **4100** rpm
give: **5750** rpm
